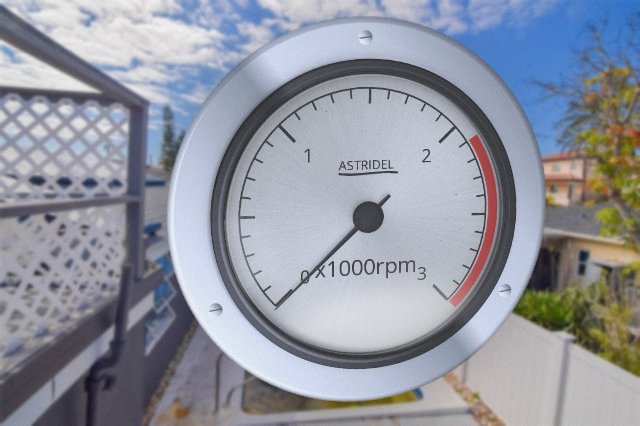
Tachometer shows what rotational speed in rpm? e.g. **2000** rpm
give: **0** rpm
